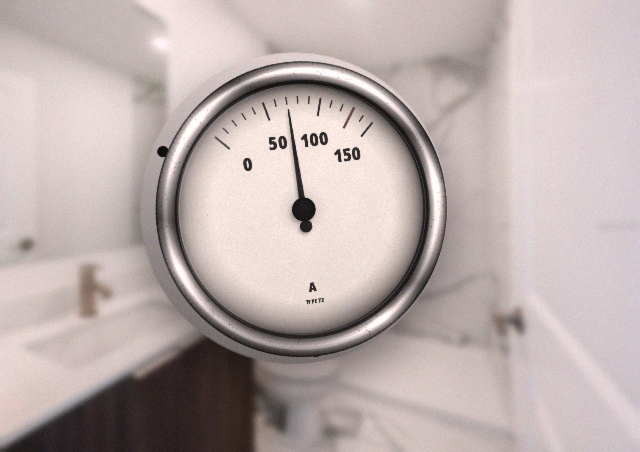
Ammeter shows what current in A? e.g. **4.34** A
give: **70** A
